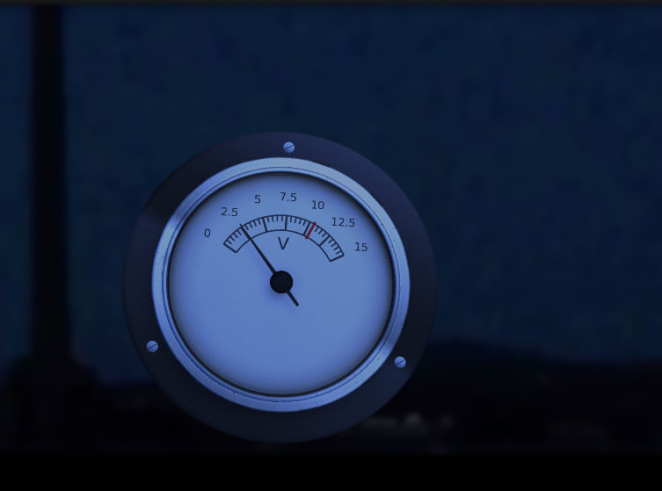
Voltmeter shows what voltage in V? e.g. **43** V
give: **2.5** V
